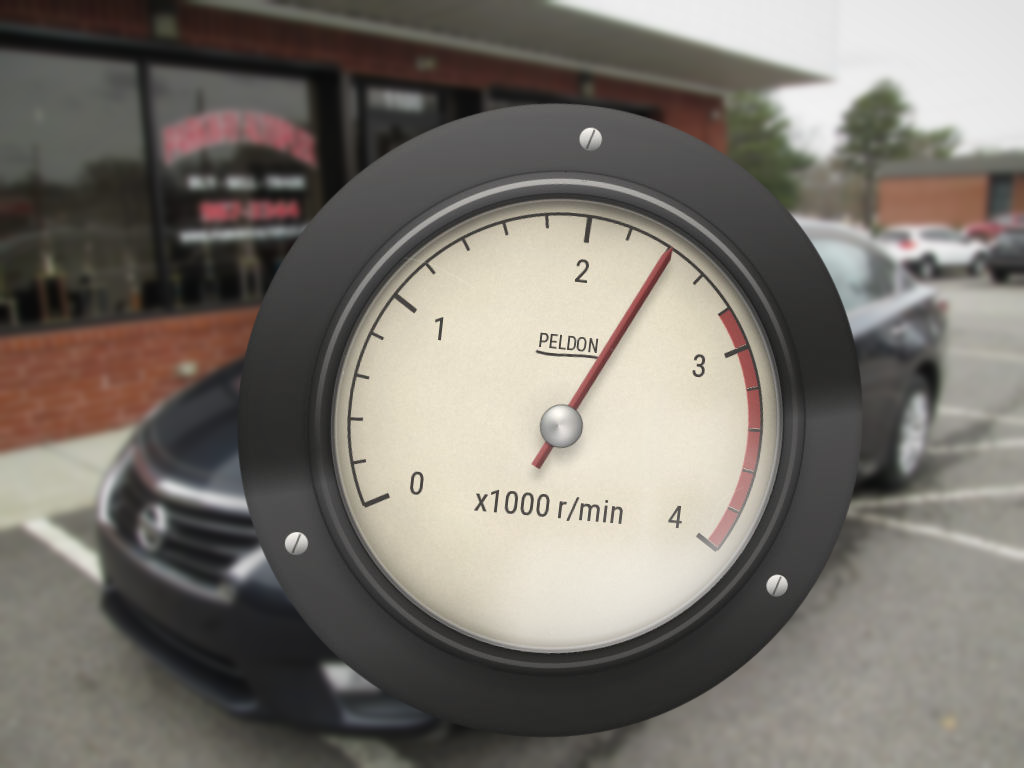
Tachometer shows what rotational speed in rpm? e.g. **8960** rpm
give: **2400** rpm
